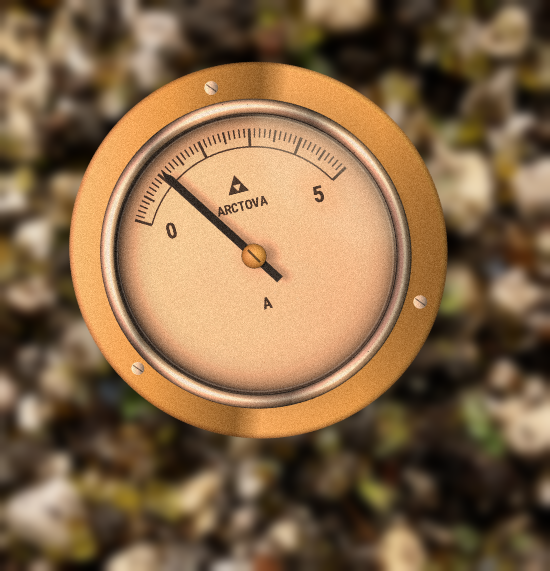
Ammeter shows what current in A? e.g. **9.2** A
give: **1.1** A
